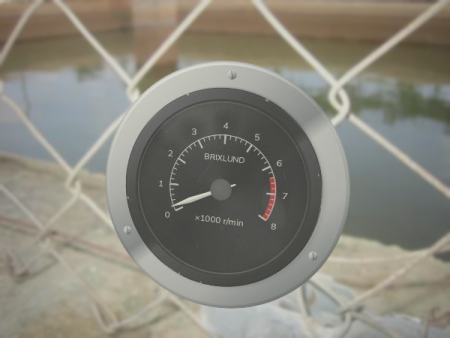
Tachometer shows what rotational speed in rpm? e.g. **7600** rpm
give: **200** rpm
